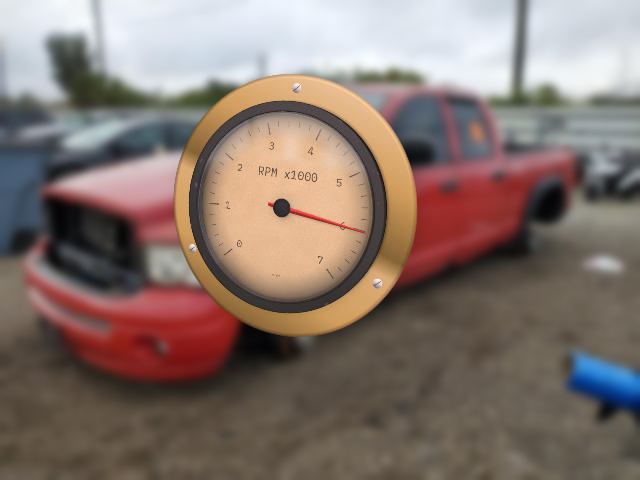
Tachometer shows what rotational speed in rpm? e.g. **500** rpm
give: **6000** rpm
